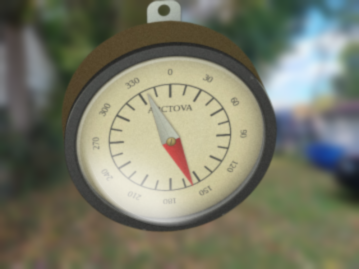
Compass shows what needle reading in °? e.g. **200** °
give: **157.5** °
